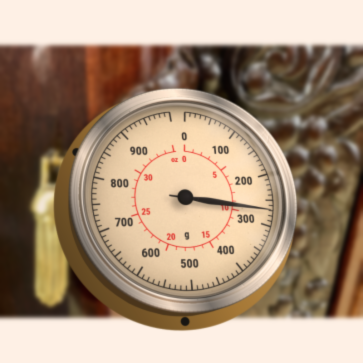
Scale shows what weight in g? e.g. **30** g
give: **270** g
